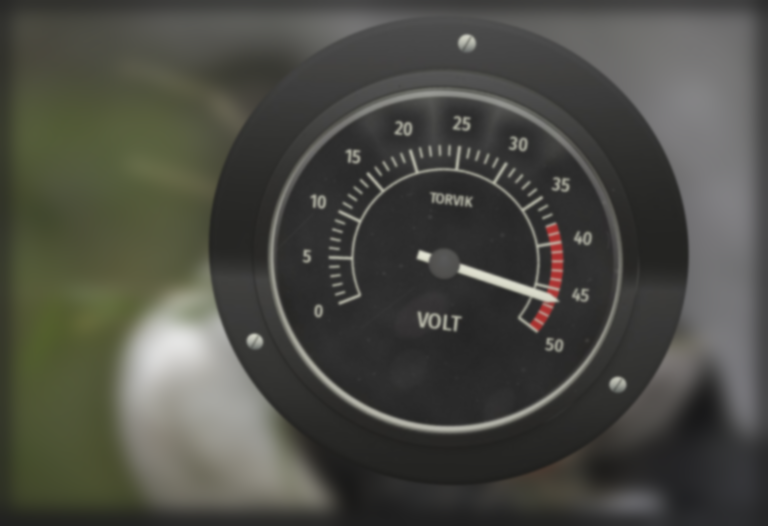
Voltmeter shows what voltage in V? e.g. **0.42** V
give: **46** V
